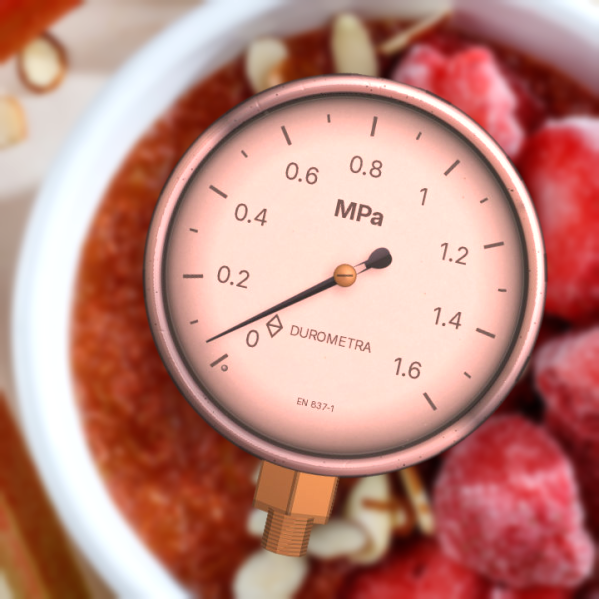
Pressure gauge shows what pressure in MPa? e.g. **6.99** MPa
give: **0.05** MPa
